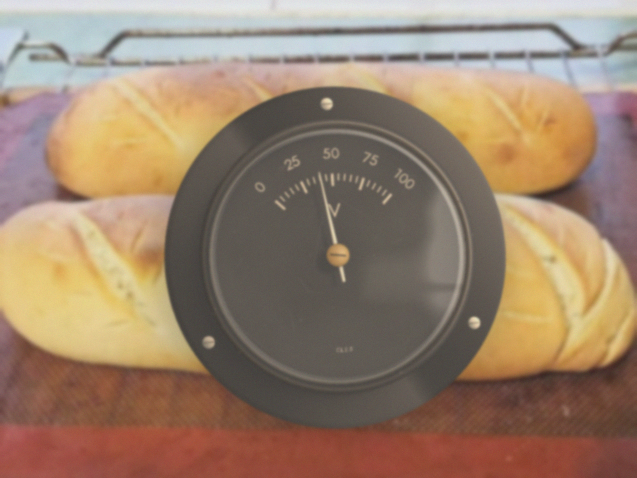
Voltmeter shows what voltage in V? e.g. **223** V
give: **40** V
